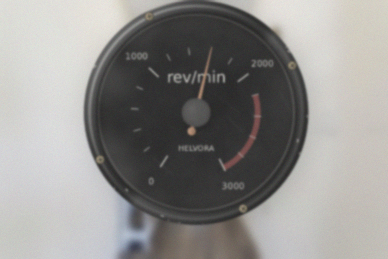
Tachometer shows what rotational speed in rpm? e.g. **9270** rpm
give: **1600** rpm
